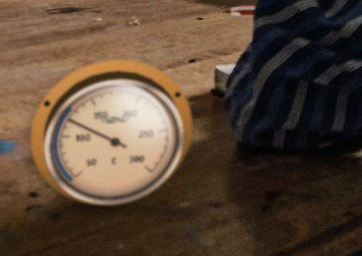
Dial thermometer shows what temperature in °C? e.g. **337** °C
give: **120** °C
